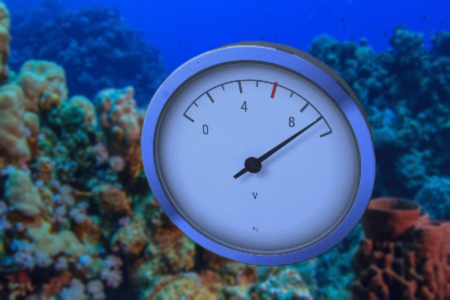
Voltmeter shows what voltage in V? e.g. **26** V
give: **9** V
